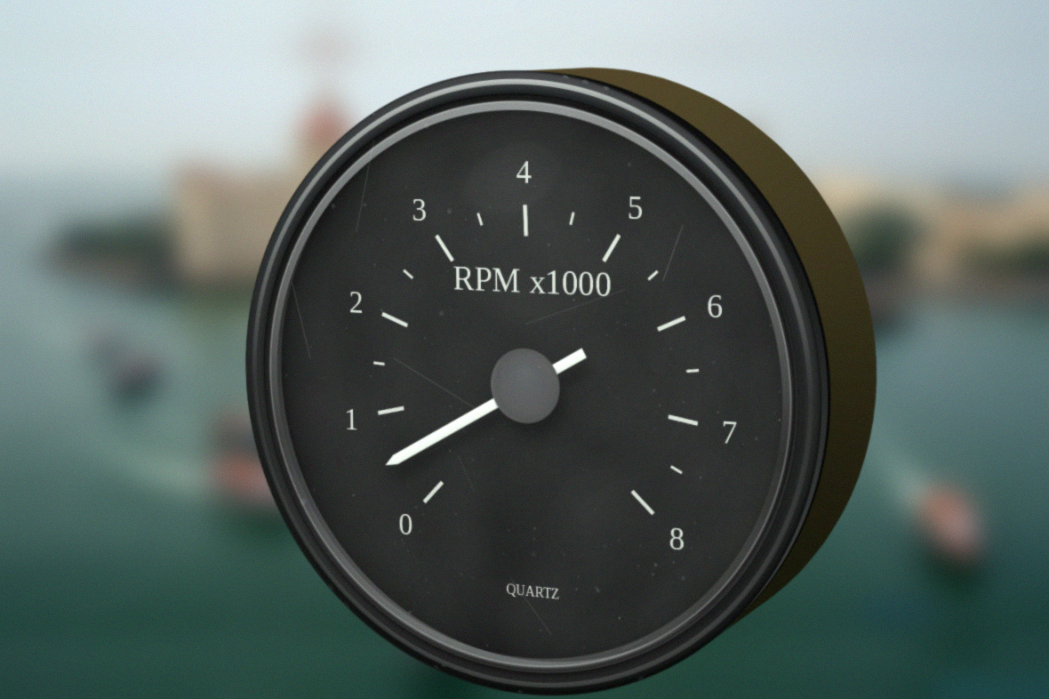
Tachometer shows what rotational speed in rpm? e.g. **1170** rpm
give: **500** rpm
